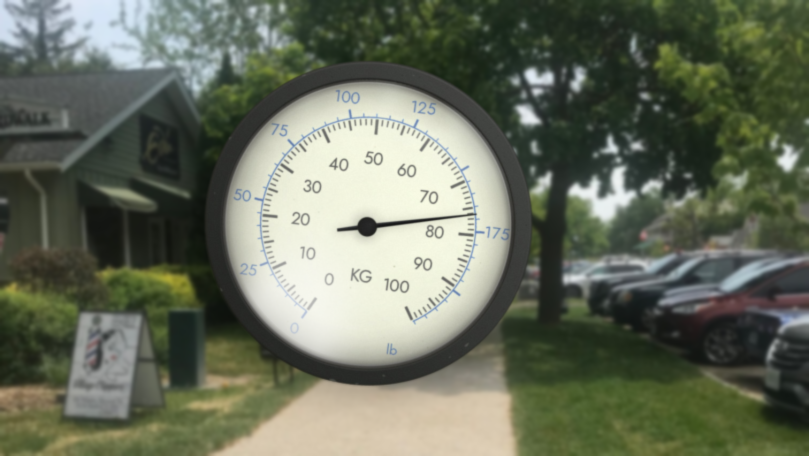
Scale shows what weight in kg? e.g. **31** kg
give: **76** kg
